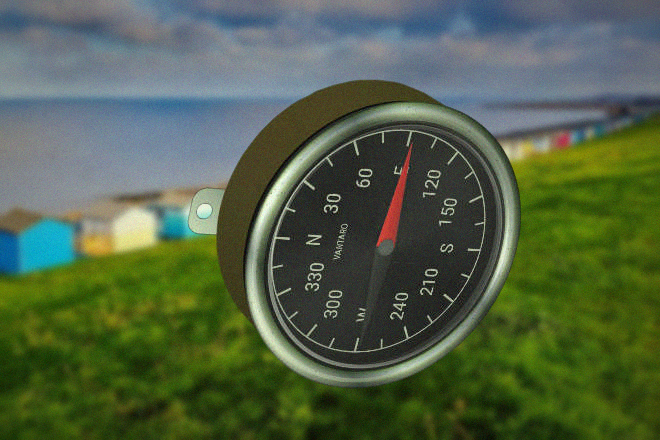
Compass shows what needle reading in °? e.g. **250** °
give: **90** °
